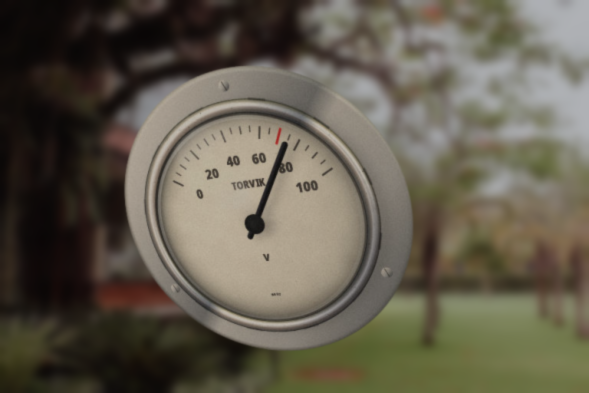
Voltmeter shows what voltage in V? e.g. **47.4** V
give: **75** V
